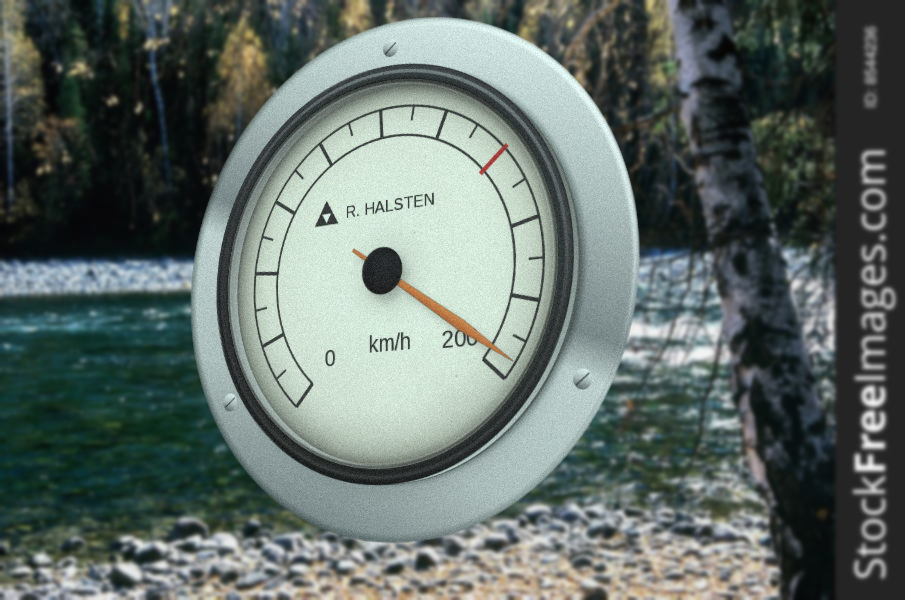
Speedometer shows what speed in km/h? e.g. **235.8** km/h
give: **195** km/h
